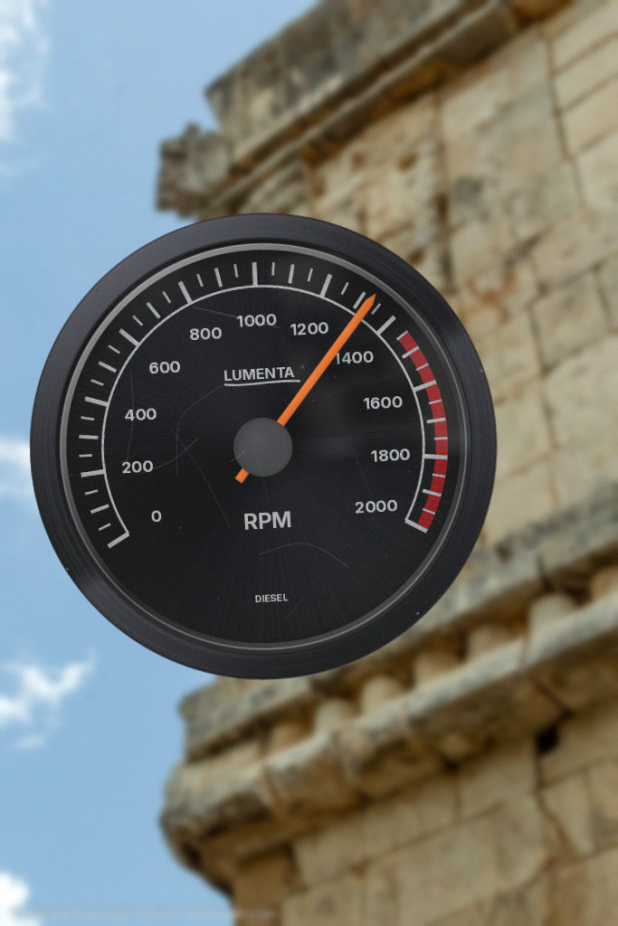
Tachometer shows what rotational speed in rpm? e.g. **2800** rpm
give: **1325** rpm
